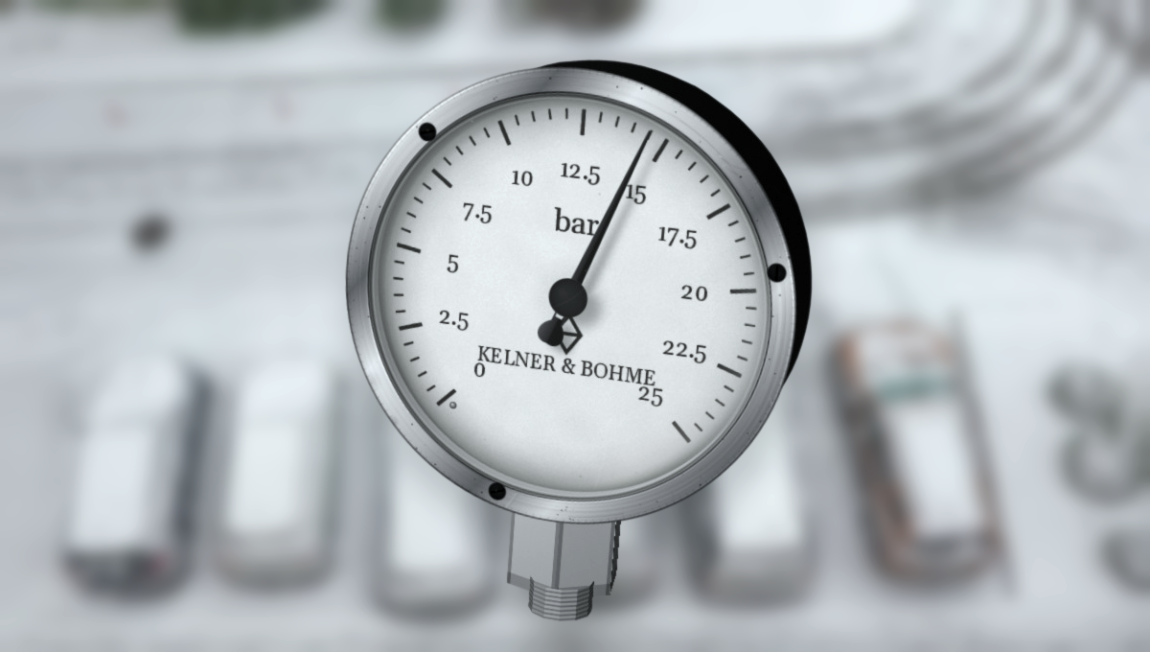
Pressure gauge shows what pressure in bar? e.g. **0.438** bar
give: **14.5** bar
